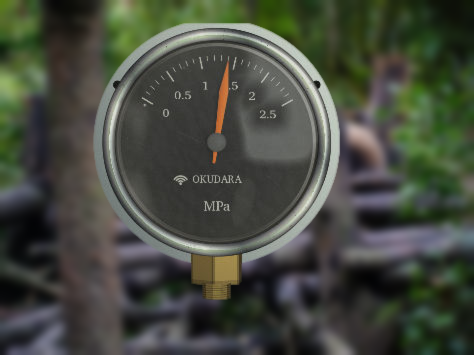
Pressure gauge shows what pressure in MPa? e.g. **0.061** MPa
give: **1.4** MPa
